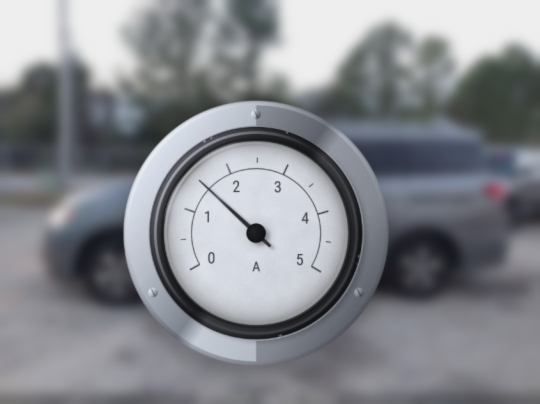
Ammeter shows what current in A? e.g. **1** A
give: **1.5** A
